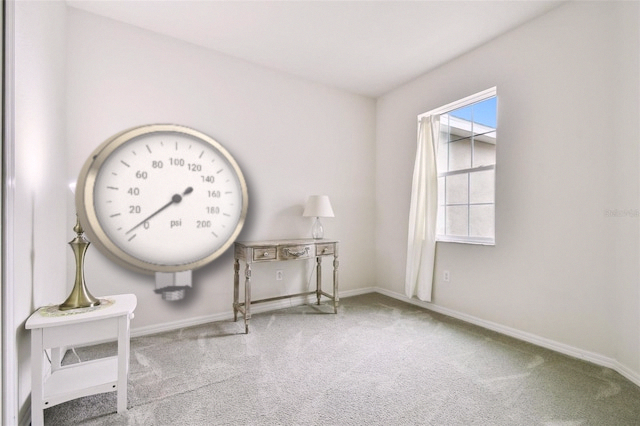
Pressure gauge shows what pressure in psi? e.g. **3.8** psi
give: **5** psi
